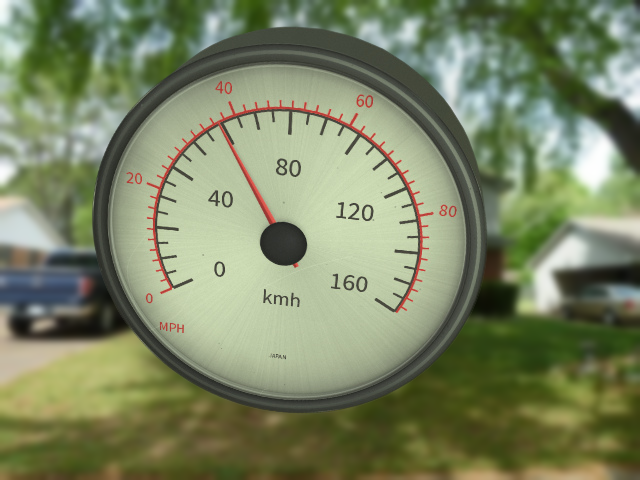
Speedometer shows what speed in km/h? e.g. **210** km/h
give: **60** km/h
